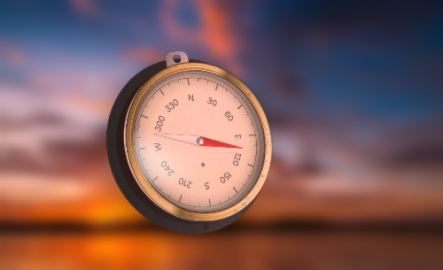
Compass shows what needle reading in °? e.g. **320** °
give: **105** °
